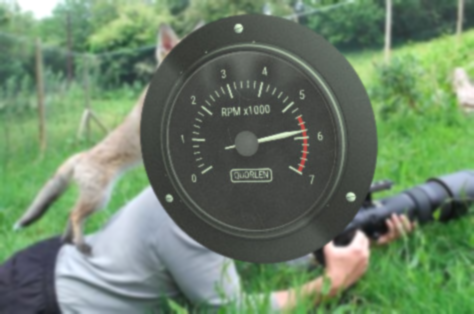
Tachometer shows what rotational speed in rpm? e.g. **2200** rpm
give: **5800** rpm
